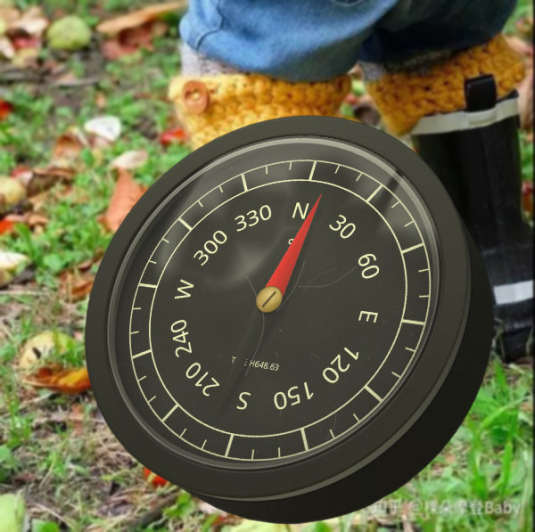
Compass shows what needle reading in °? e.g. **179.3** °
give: **10** °
